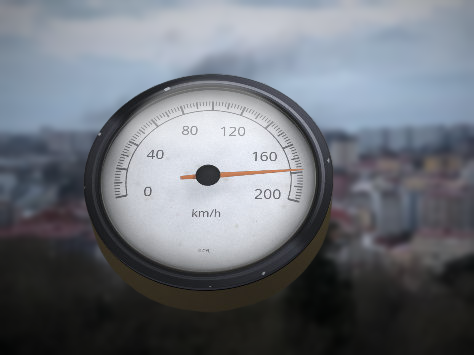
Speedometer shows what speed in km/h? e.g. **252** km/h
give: **180** km/h
